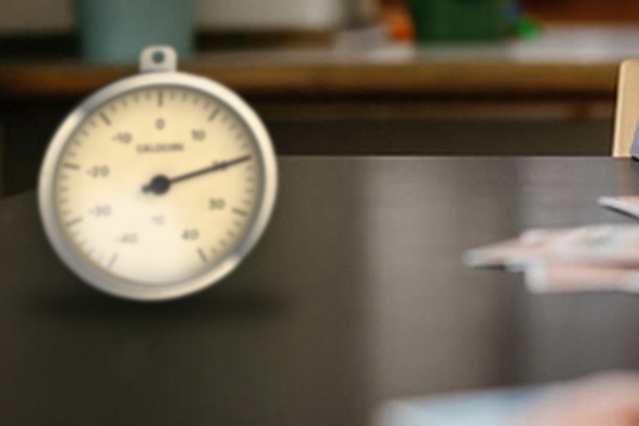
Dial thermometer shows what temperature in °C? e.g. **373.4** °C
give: **20** °C
